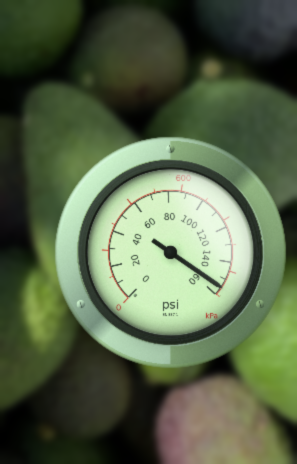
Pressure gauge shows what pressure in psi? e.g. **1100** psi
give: **155** psi
